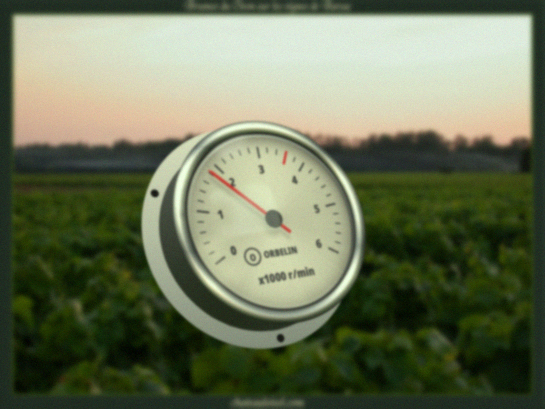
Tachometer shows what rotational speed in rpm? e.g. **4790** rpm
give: **1800** rpm
